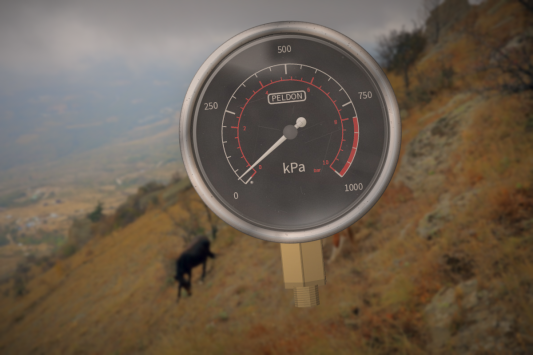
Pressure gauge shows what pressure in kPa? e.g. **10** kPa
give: **25** kPa
